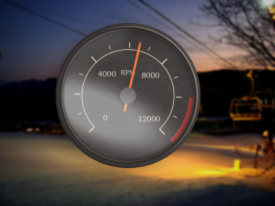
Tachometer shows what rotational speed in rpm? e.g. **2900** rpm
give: **6500** rpm
